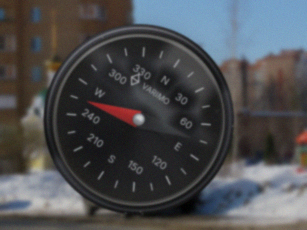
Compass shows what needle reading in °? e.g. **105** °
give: **255** °
